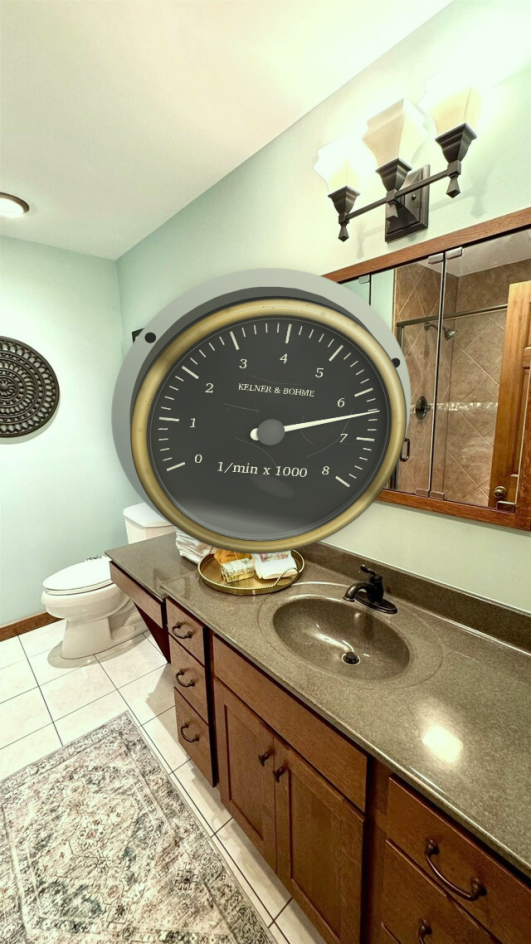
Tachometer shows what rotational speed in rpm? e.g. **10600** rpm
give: **6400** rpm
